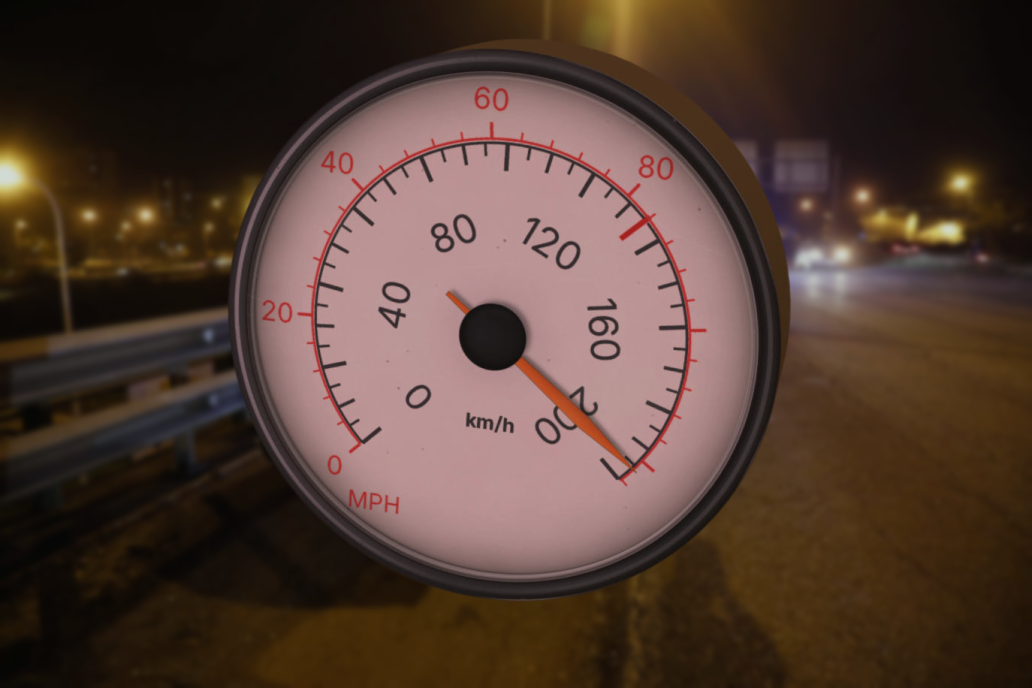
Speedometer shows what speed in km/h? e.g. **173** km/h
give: **195** km/h
